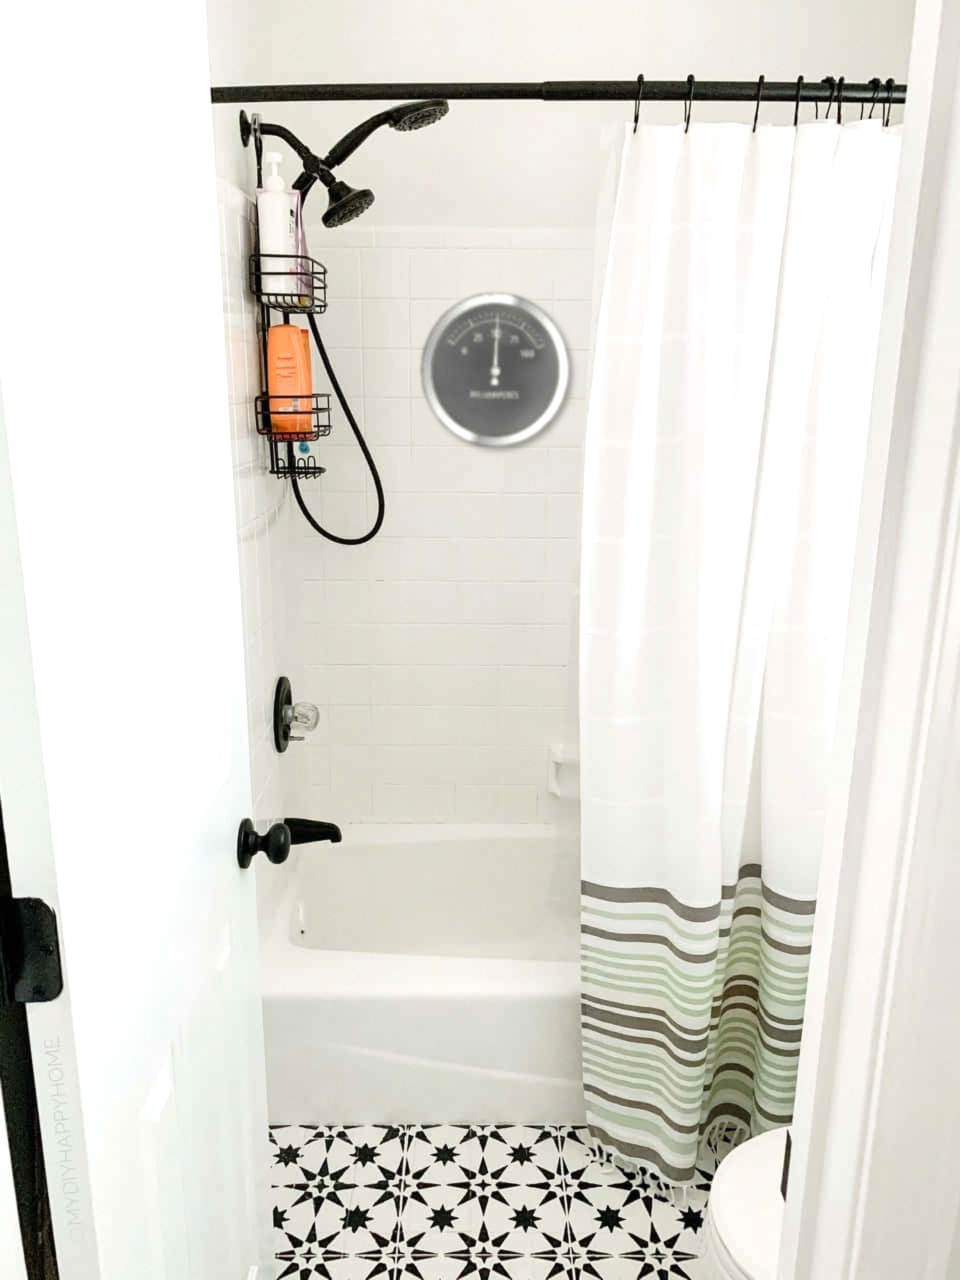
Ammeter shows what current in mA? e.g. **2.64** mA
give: **50** mA
